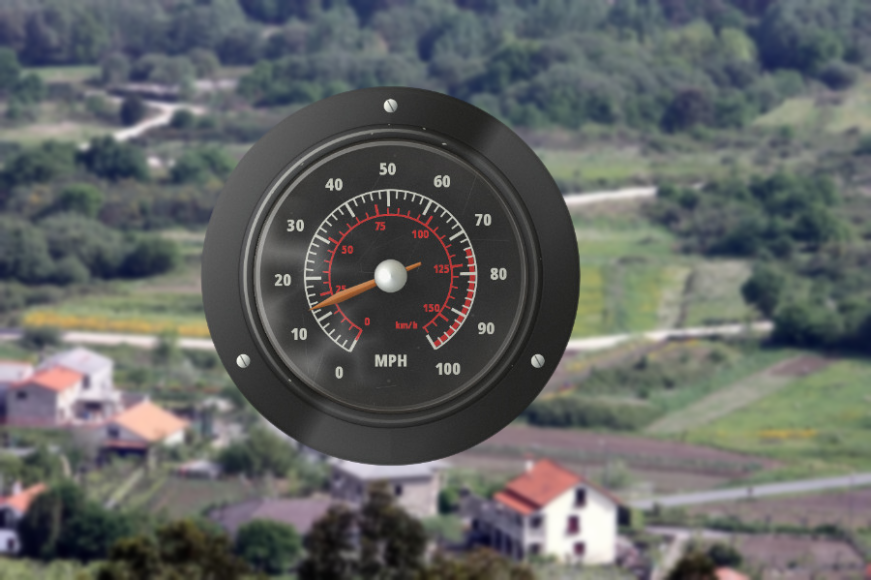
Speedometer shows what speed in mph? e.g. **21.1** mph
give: **13** mph
